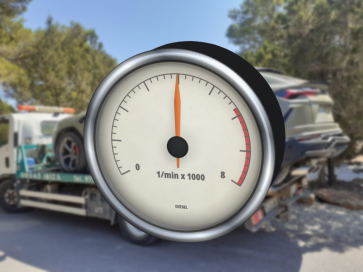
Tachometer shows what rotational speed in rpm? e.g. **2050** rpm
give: **4000** rpm
